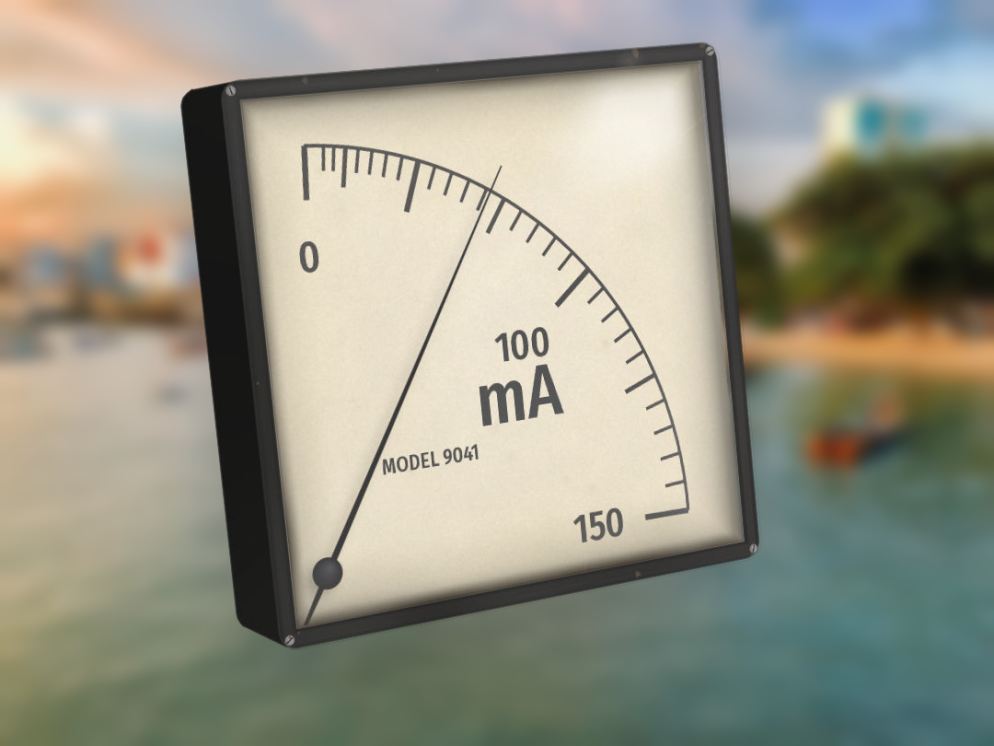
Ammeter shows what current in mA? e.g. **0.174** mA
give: **70** mA
